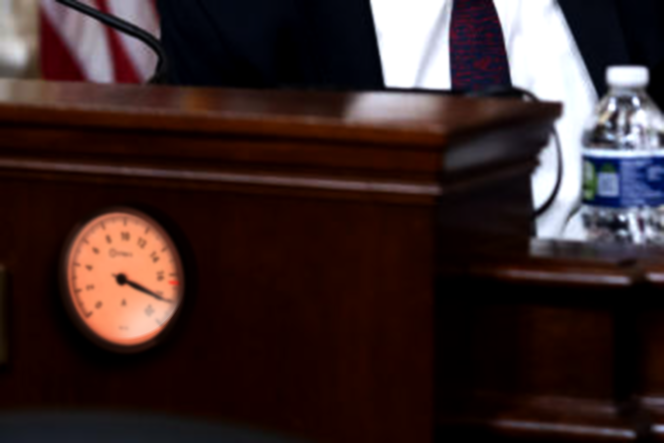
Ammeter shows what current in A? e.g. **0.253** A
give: **18** A
